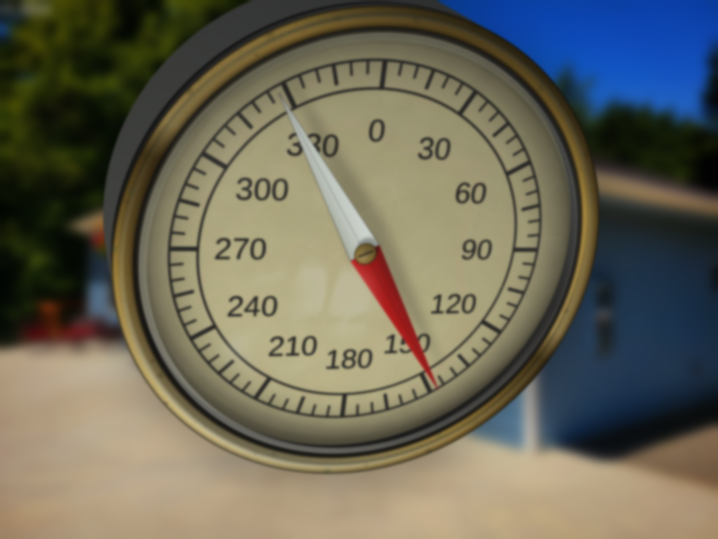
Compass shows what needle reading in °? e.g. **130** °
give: **147.5** °
